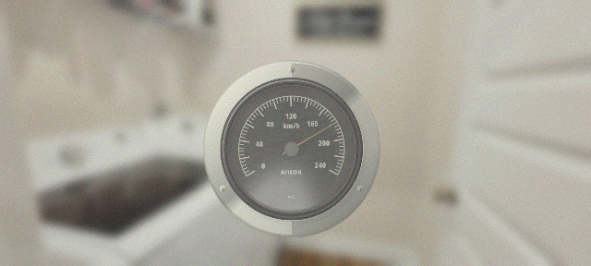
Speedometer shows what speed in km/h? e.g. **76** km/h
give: **180** km/h
